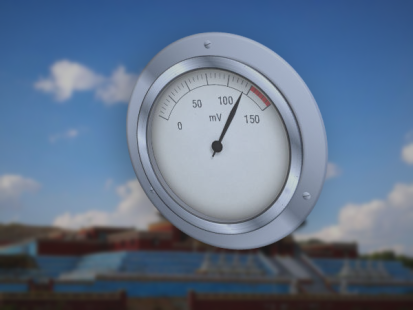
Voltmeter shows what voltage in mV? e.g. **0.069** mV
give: **120** mV
